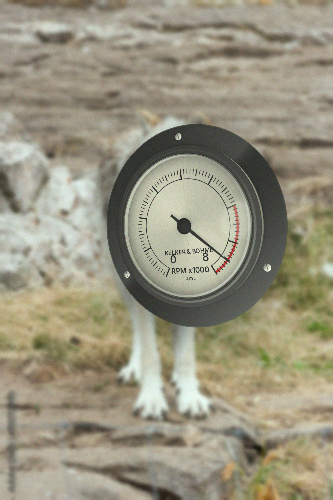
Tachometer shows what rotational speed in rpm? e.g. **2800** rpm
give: **7500** rpm
